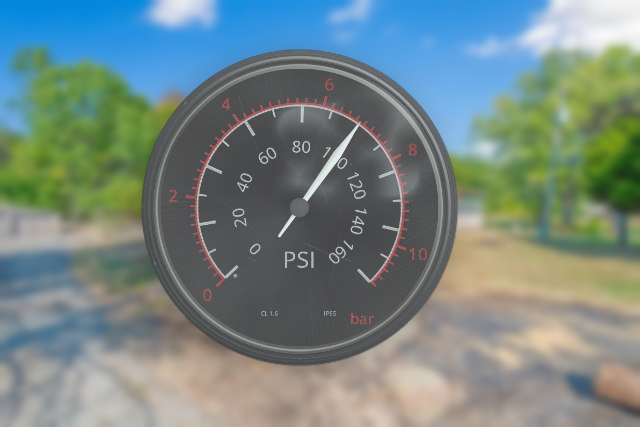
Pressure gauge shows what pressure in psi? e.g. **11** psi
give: **100** psi
